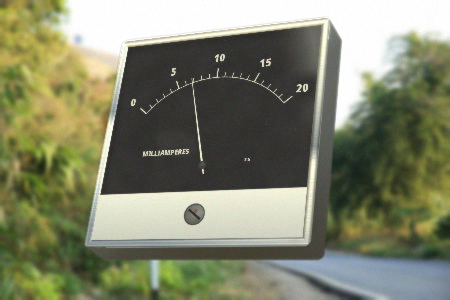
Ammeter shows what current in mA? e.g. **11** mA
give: **7** mA
